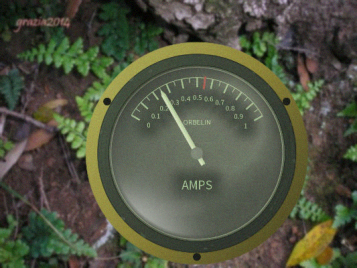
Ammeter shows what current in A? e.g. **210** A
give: **0.25** A
